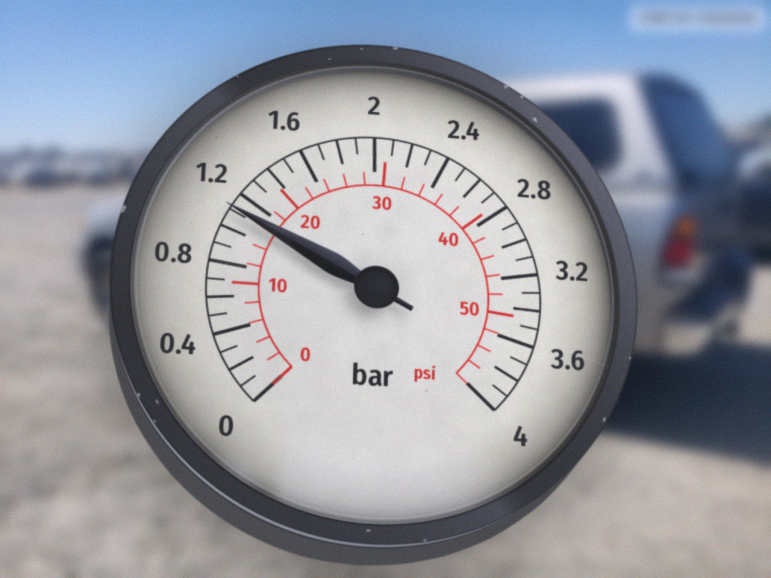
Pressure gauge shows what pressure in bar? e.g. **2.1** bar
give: **1.1** bar
